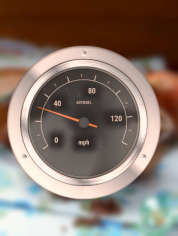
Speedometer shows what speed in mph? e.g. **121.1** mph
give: **30** mph
